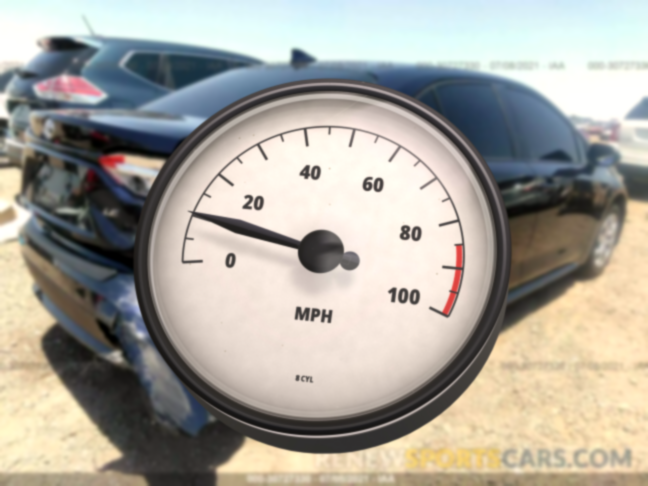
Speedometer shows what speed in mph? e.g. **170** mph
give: **10** mph
